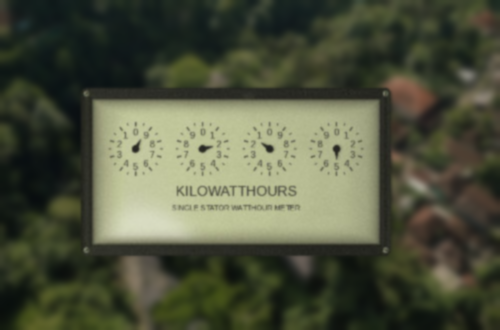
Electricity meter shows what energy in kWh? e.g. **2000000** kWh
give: **9215** kWh
